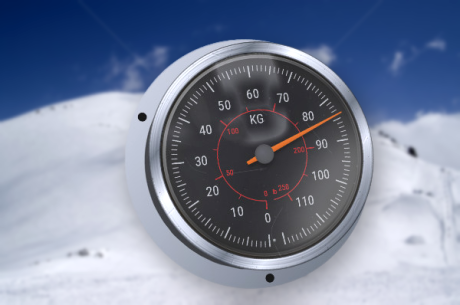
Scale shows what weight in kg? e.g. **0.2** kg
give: **84** kg
